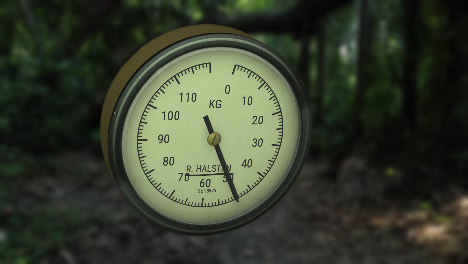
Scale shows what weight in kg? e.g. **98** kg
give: **50** kg
